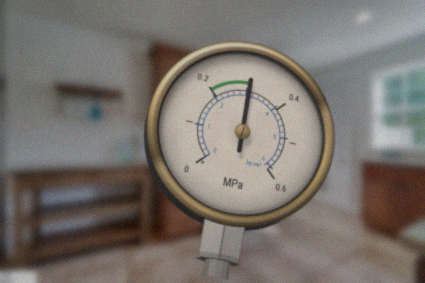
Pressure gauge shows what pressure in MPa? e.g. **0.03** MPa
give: **0.3** MPa
